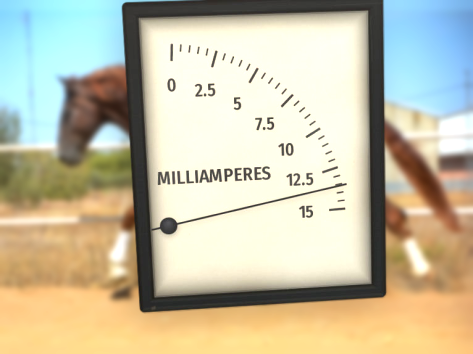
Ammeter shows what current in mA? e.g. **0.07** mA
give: **13.5** mA
